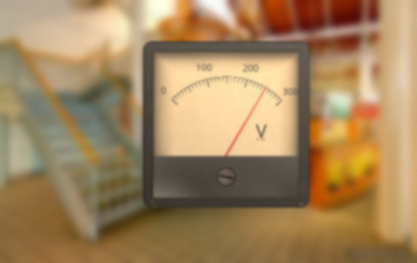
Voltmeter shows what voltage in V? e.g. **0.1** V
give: **250** V
